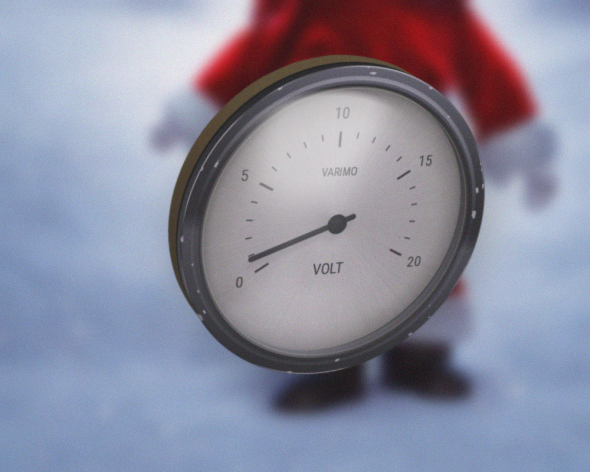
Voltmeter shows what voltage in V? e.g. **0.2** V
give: **1** V
